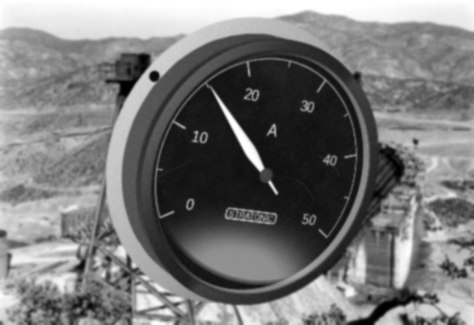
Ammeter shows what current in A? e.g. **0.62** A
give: **15** A
